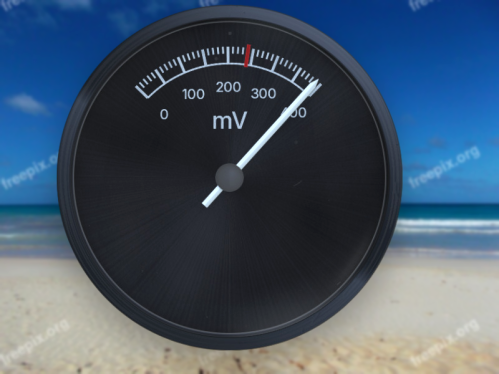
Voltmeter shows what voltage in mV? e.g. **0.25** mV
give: **390** mV
